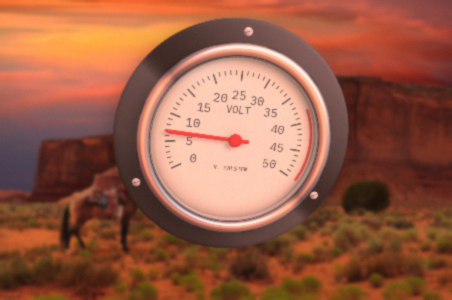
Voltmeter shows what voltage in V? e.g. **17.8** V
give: **7** V
